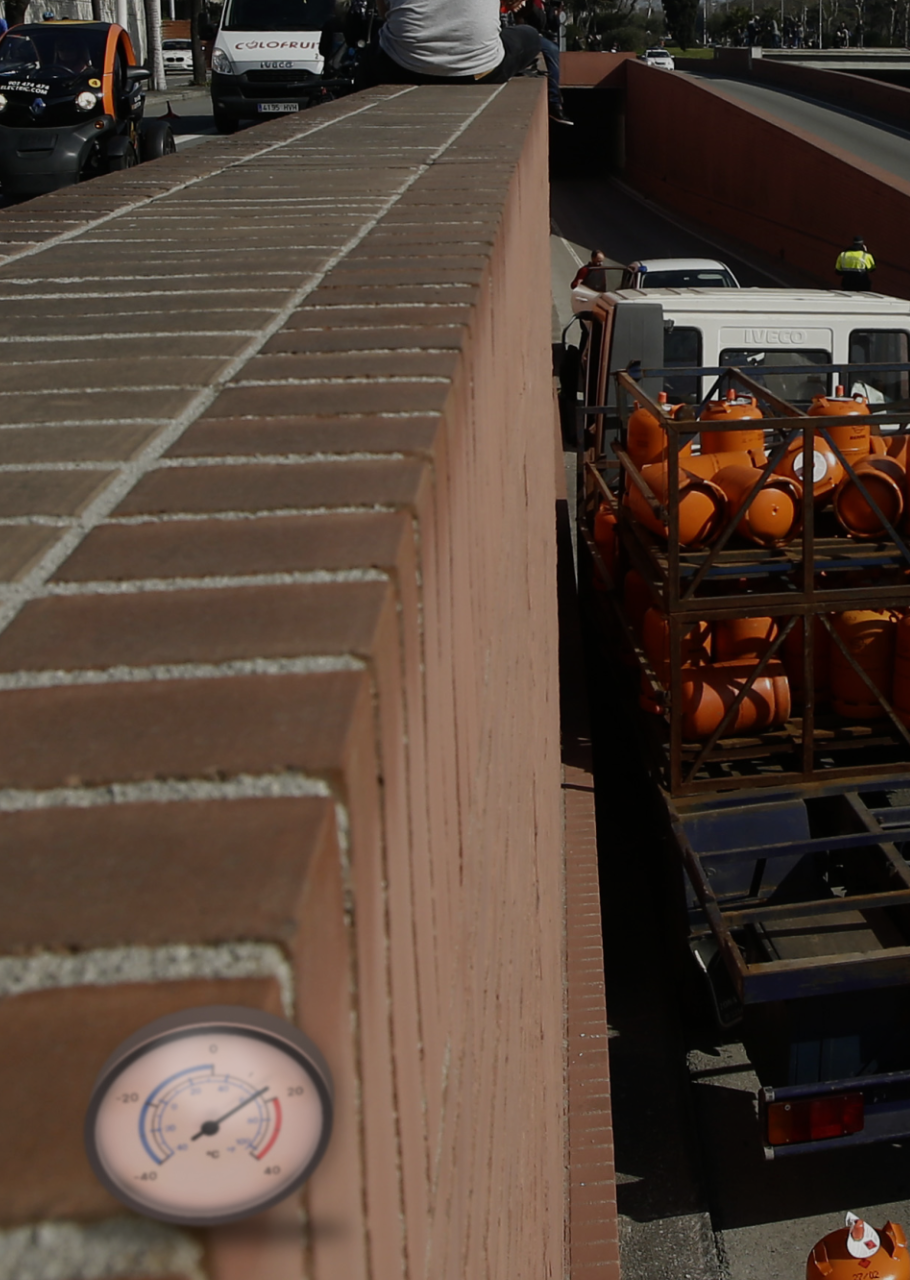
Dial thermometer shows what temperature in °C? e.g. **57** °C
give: **15** °C
